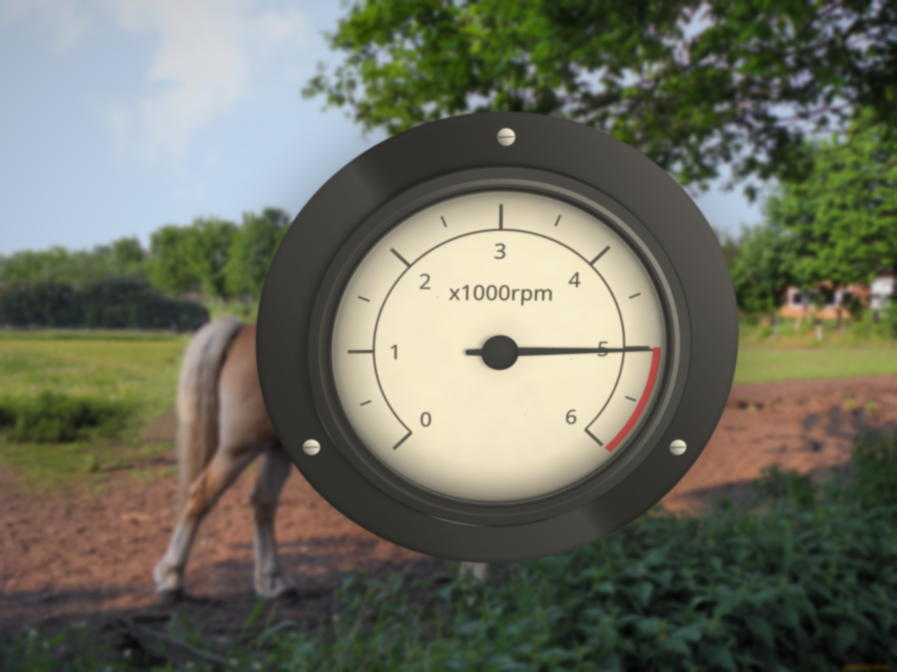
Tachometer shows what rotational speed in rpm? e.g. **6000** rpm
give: **5000** rpm
